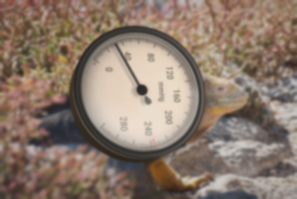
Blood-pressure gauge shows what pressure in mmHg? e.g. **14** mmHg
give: **30** mmHg
